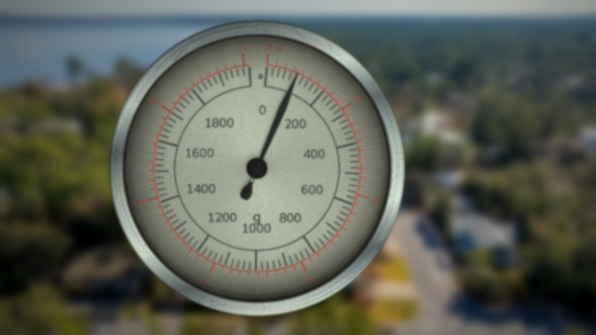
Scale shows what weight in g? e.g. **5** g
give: **100** g
